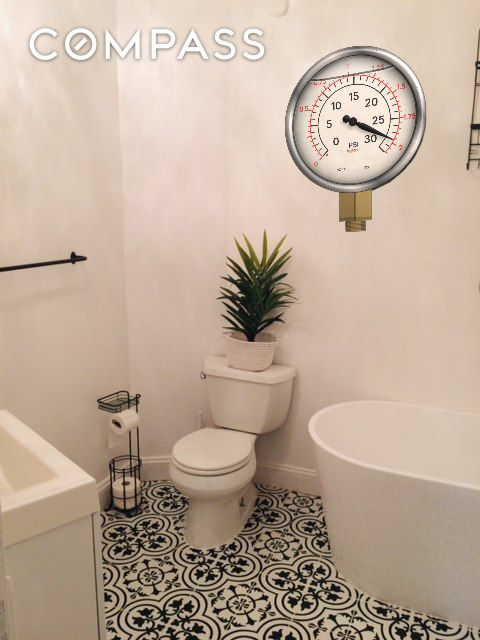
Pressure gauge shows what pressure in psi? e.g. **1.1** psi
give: **28** psi
